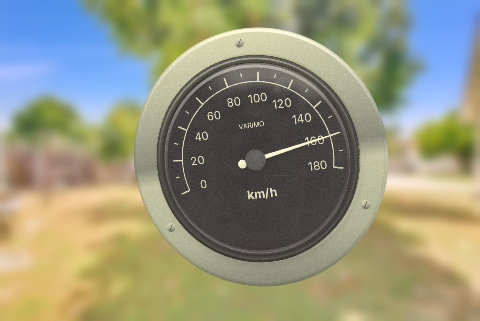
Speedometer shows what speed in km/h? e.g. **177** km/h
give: **160** km/h
